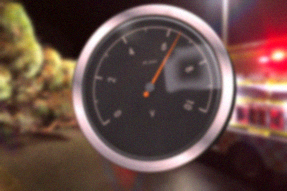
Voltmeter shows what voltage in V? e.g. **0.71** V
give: **6.5** V
